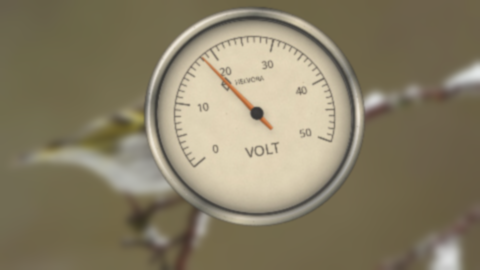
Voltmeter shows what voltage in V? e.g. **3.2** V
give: **18** V
